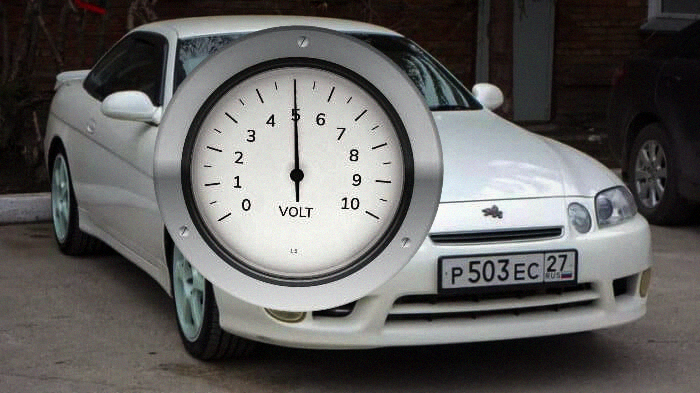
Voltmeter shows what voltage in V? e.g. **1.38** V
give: **5** V
